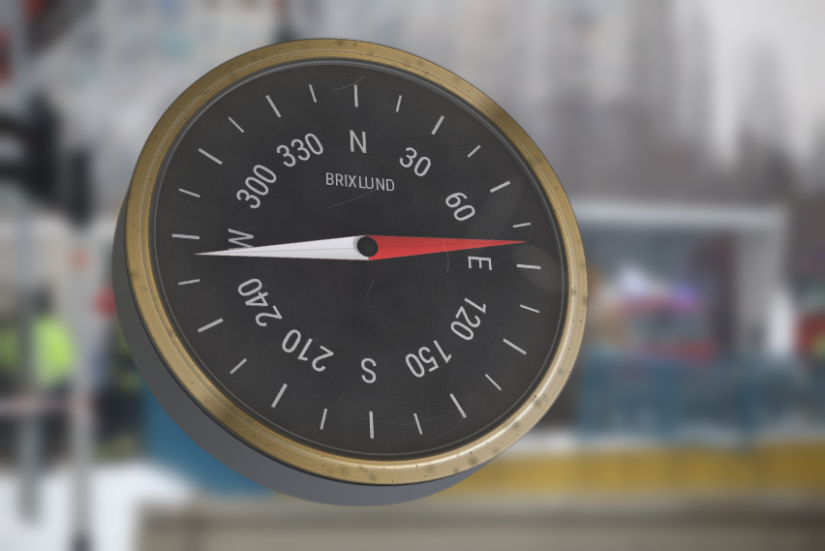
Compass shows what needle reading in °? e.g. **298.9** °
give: **82.5** °
